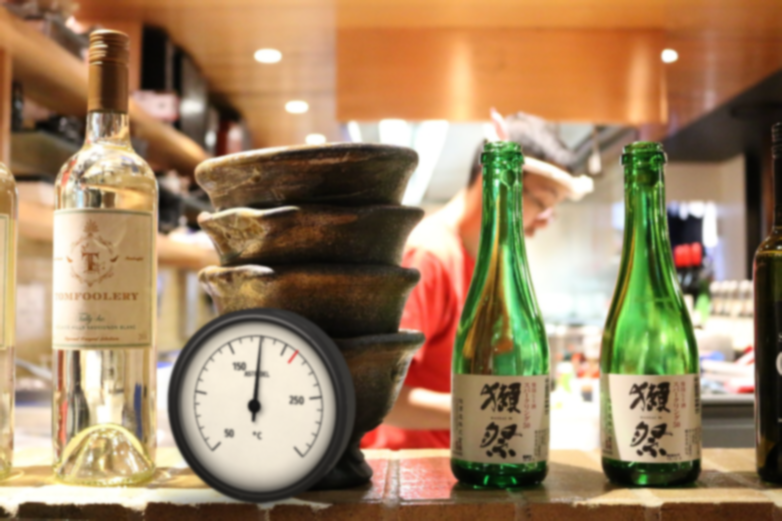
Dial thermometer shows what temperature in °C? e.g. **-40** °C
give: **180** °C
